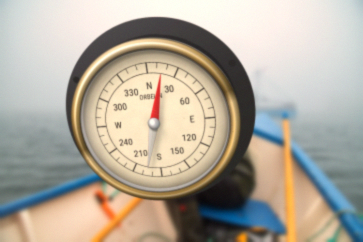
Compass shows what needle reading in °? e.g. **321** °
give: **15** °
